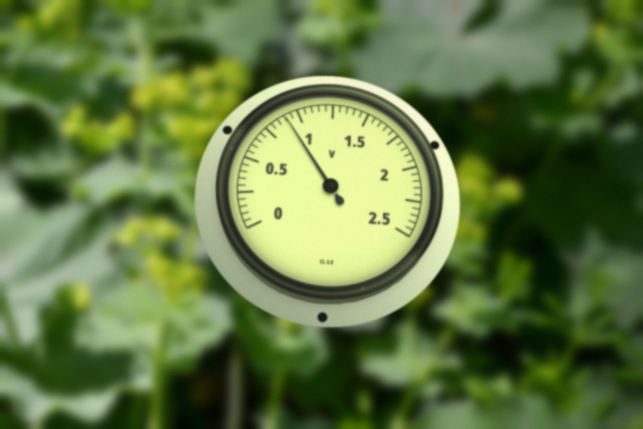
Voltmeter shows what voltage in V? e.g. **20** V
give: **0.9** V
